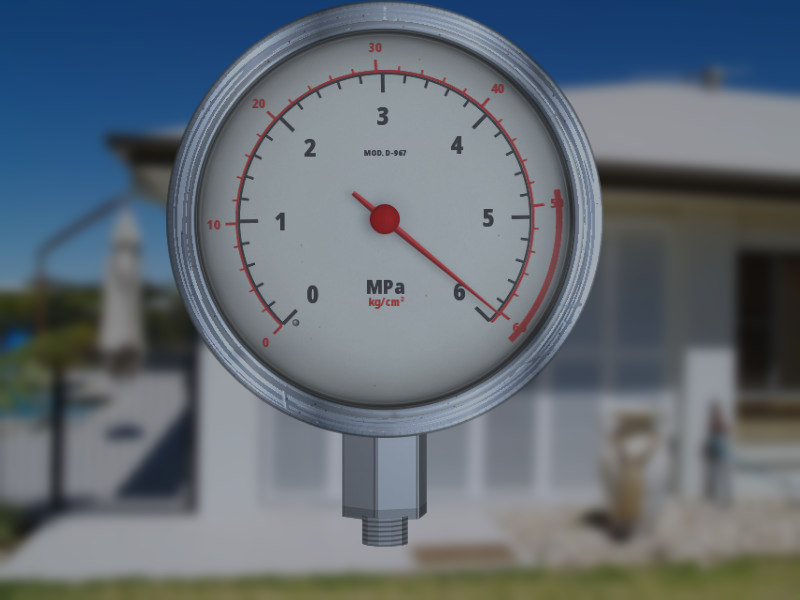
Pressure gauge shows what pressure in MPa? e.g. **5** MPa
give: **5.9** MPa
